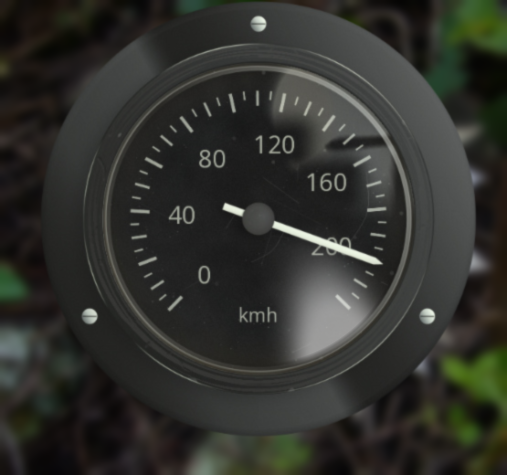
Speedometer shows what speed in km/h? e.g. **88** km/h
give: **200** km/h
